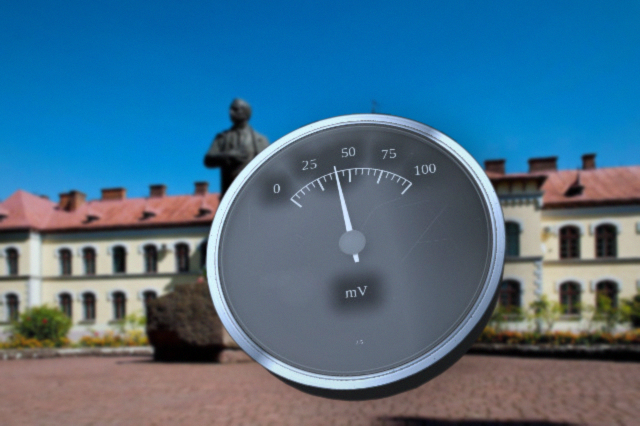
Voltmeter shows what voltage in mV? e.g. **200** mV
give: **40** mV
